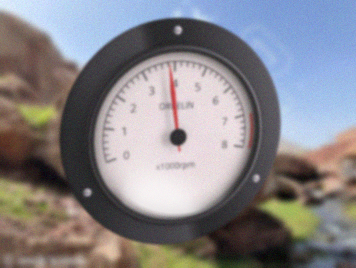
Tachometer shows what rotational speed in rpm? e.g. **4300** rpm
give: **3800** rpm
